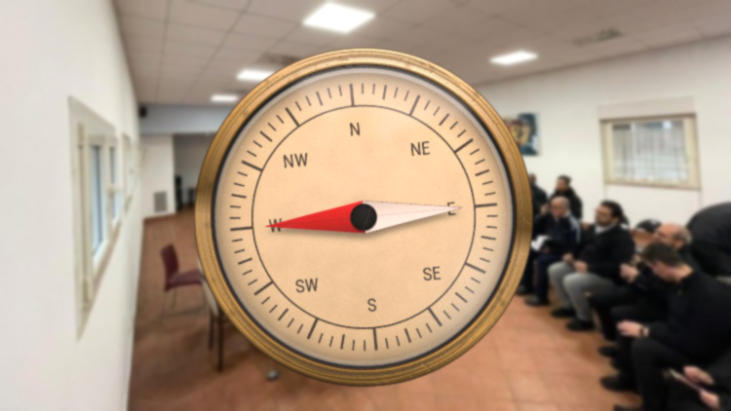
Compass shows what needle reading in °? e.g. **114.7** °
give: **270** °
